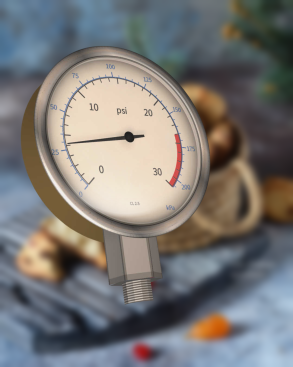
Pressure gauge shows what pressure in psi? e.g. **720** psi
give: **4** psi
